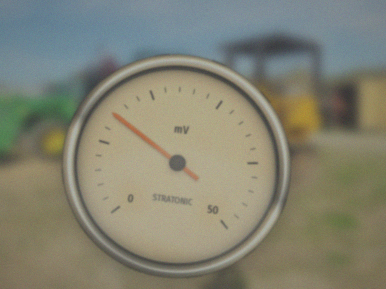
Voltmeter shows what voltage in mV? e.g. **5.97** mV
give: **14** mV
